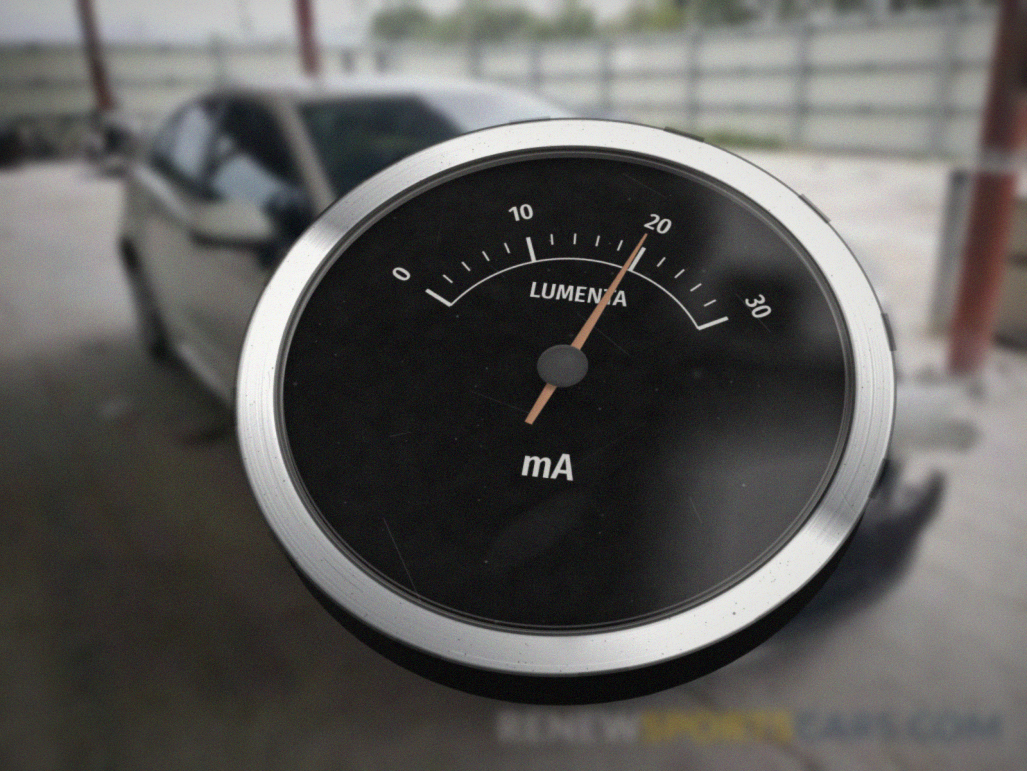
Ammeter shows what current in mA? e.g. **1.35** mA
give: **20** mA
